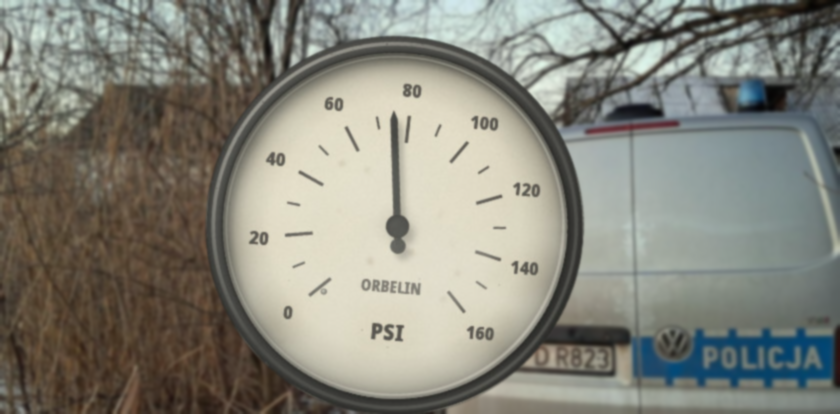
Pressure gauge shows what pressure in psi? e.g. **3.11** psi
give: **75** psi
